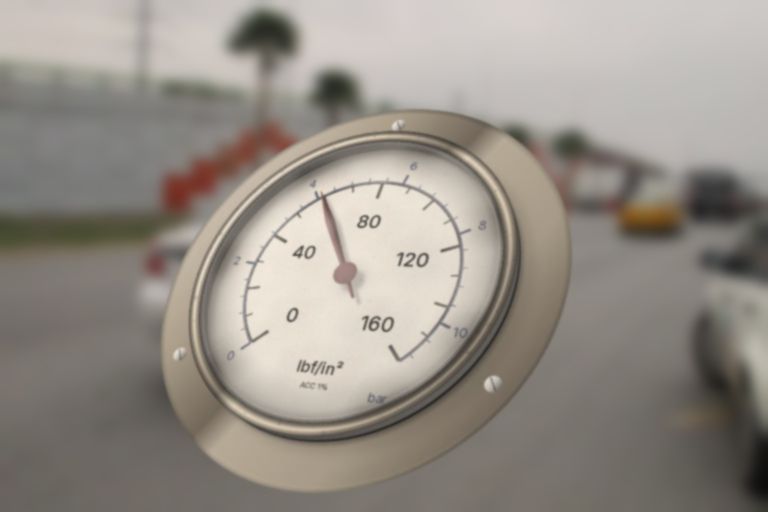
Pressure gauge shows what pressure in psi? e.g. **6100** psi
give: **60** psi
